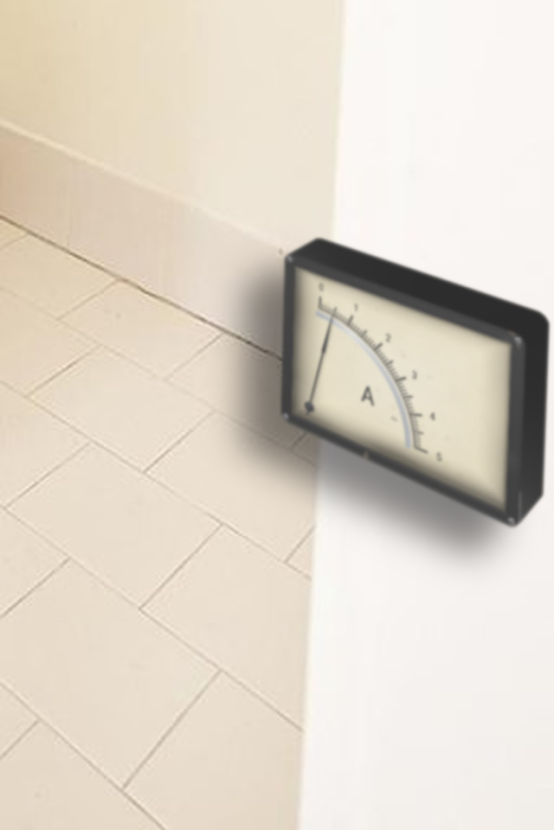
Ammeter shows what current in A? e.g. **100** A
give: **0.5** A
